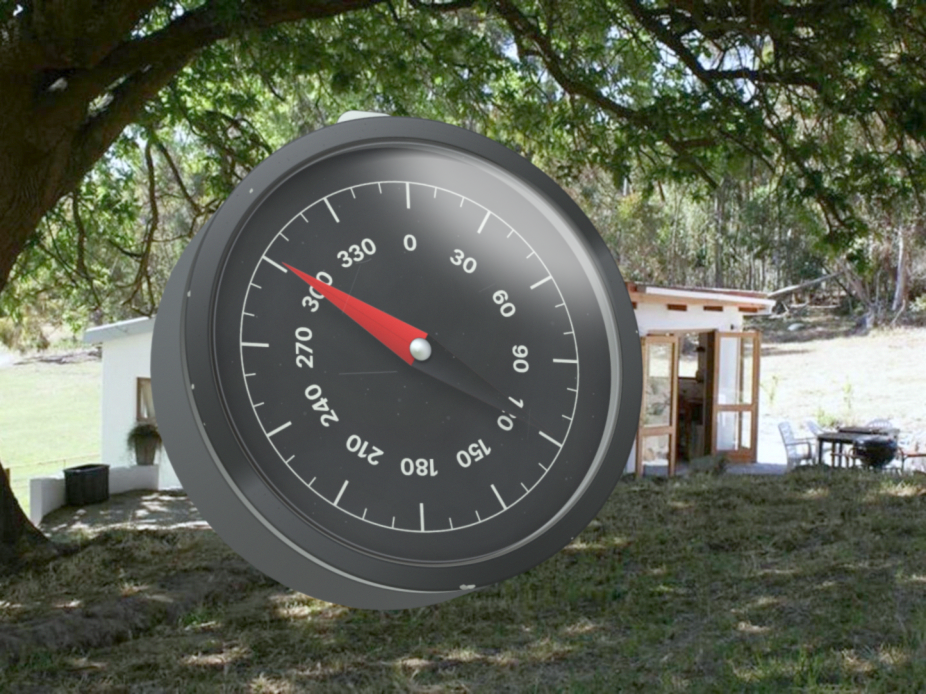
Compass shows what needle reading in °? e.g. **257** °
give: **300** °
